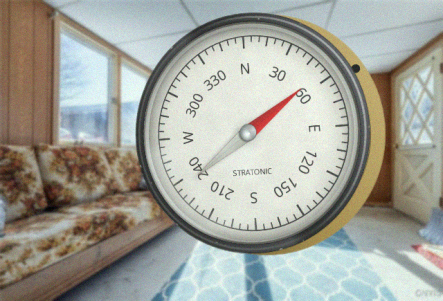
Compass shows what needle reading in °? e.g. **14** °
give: **55** °
